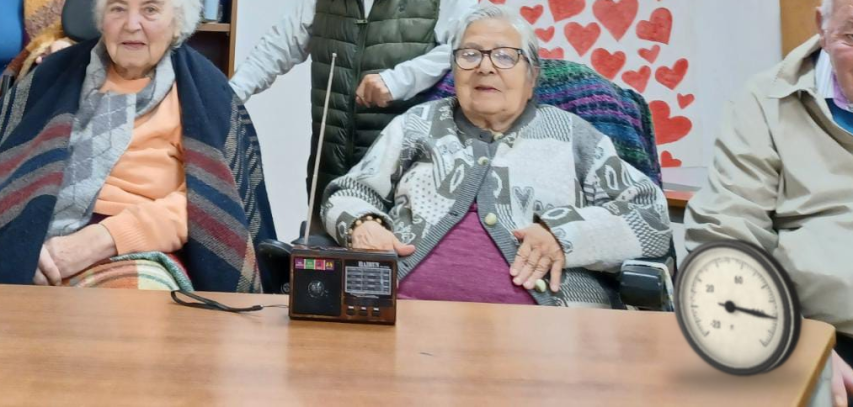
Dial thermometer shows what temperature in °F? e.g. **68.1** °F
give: **100** °F
